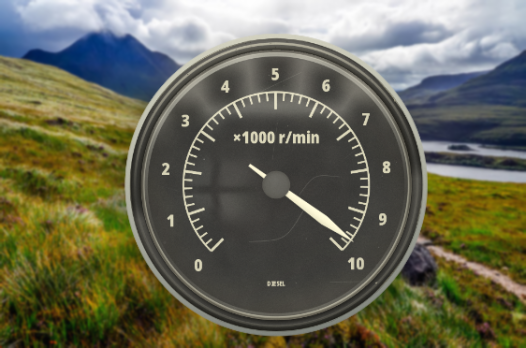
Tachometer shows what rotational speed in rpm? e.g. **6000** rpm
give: **9700** rpm
